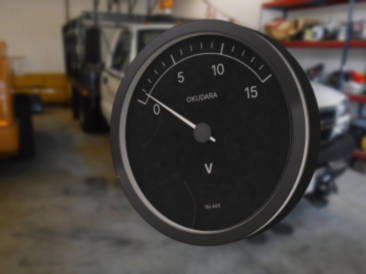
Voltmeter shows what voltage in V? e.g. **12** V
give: **1** V
